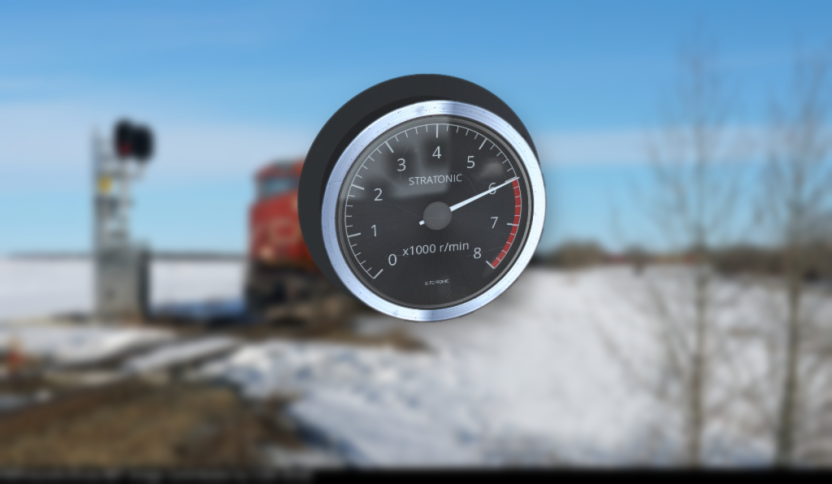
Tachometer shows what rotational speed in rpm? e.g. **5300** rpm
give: **6000** rpm
